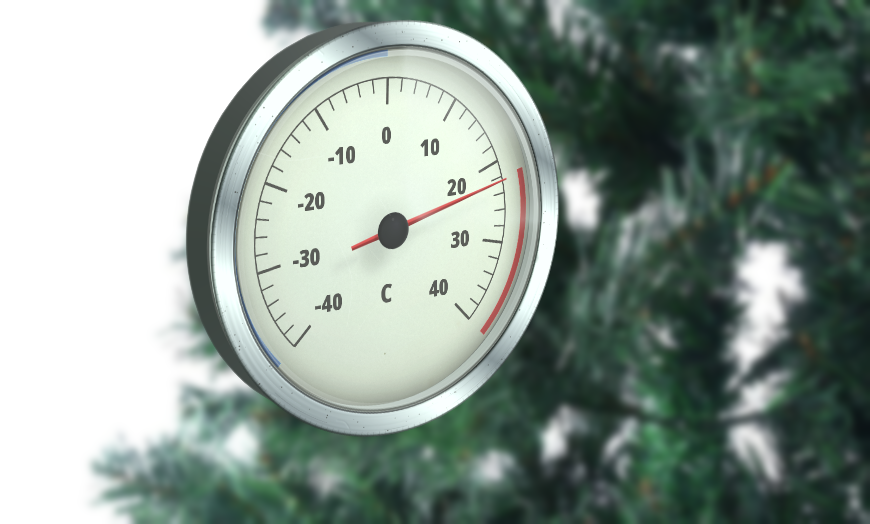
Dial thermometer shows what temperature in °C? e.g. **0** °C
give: **22** °C
